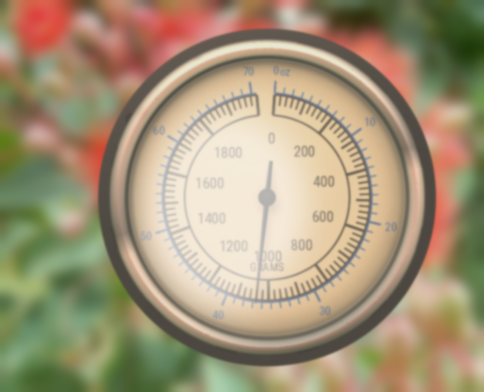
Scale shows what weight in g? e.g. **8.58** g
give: **1040** g
